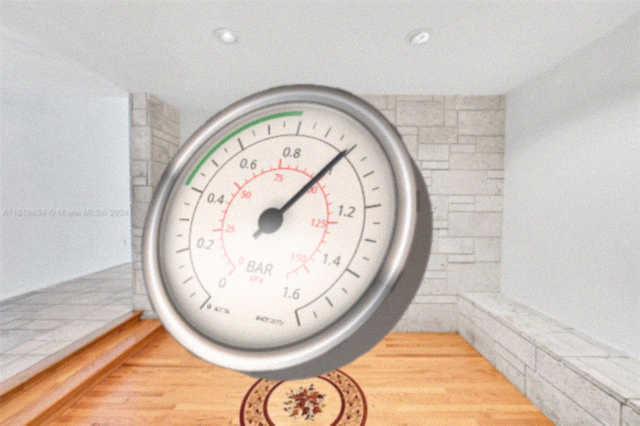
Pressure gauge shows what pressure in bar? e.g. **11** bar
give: **1** bar
